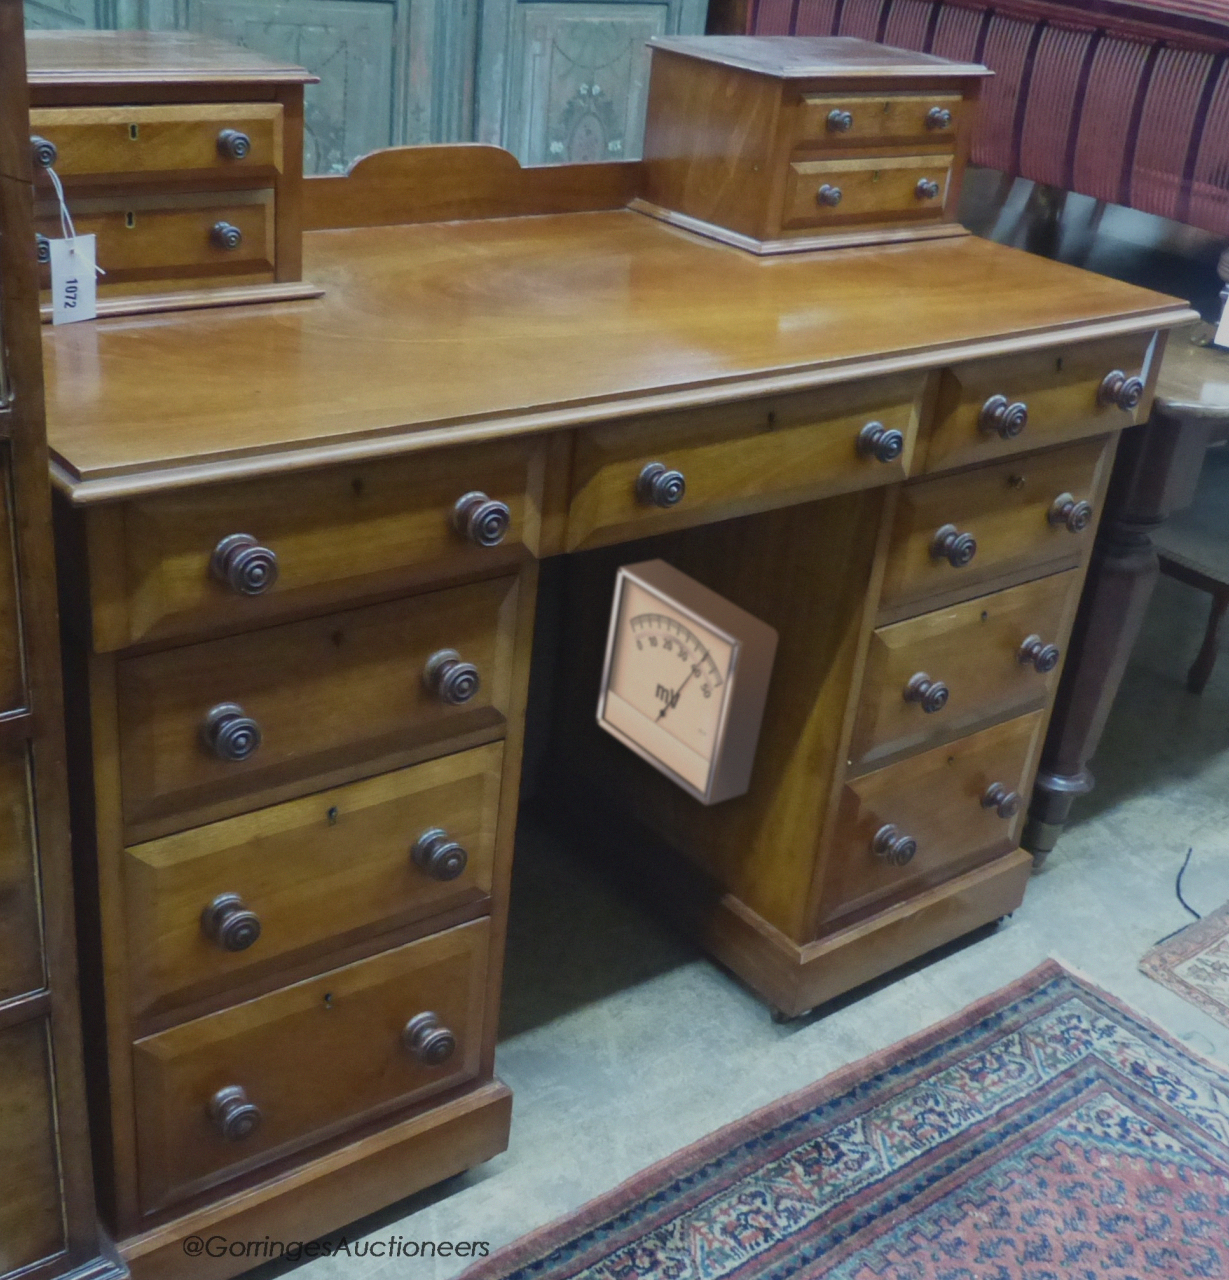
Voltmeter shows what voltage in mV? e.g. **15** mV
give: **40** mV
